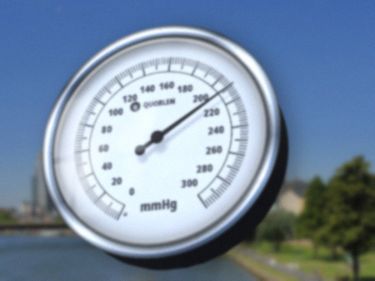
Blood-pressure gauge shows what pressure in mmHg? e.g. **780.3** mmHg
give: **210** mmHg
